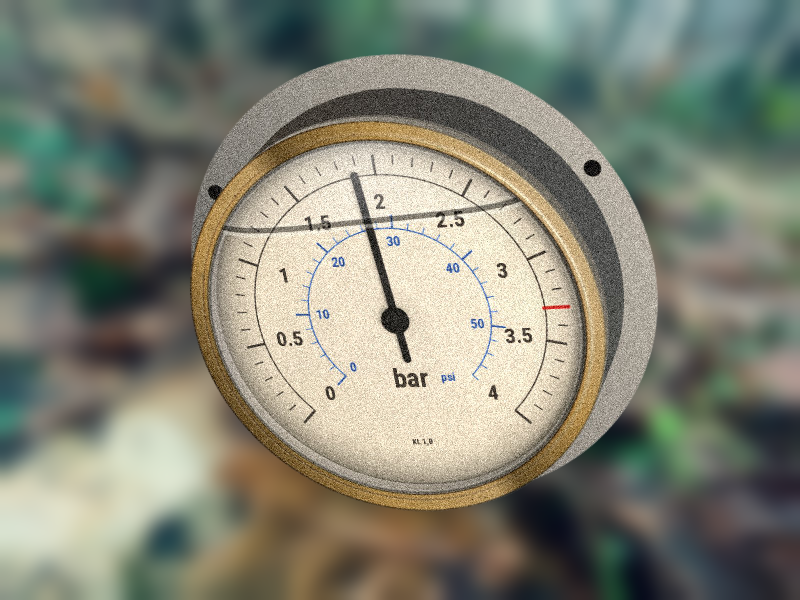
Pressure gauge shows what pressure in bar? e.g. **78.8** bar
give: **1.9** bar
